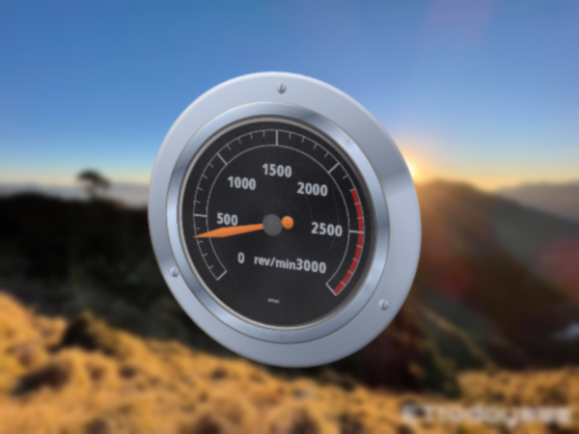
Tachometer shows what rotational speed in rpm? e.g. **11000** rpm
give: **350** rpm
